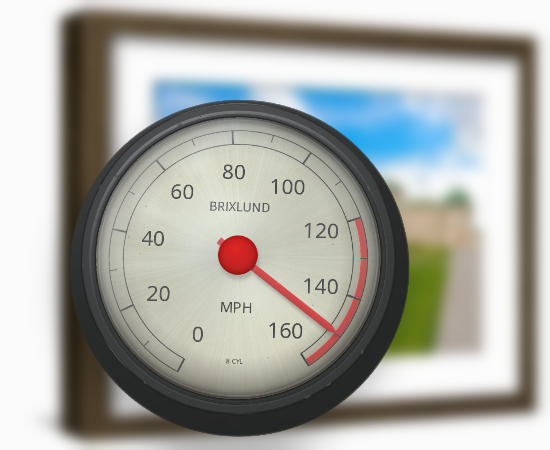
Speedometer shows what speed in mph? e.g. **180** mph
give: **150** mph
